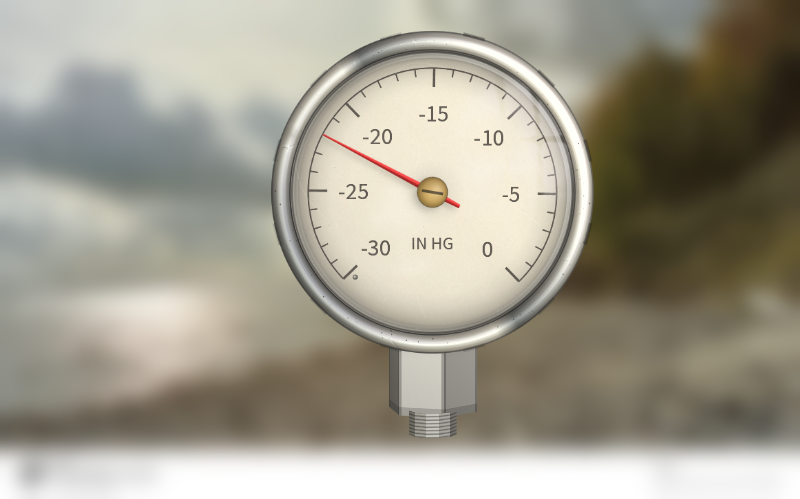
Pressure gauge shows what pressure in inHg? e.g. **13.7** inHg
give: **-22** inHg
